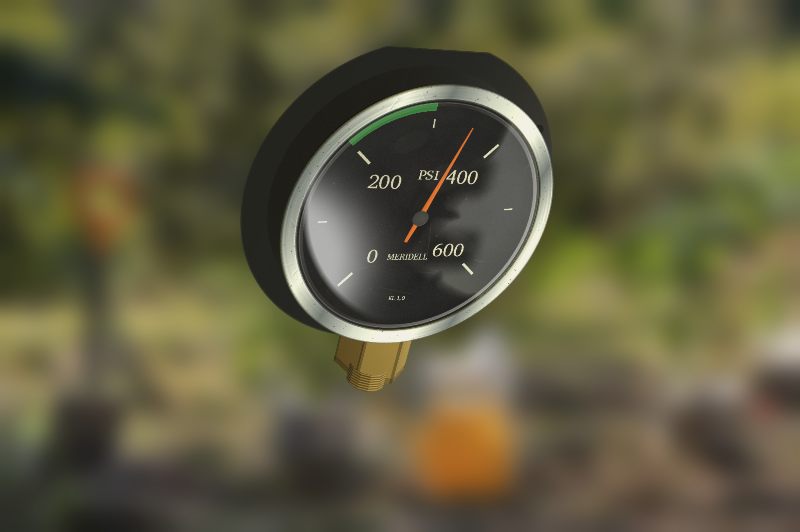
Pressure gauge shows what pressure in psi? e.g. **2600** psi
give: **350** psi
